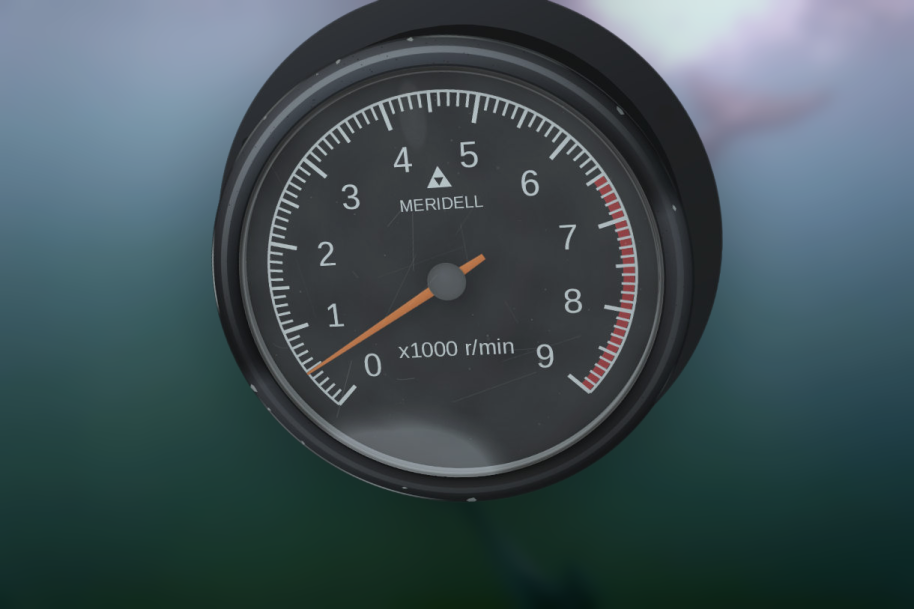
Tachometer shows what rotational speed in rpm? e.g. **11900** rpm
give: **500** rpm
